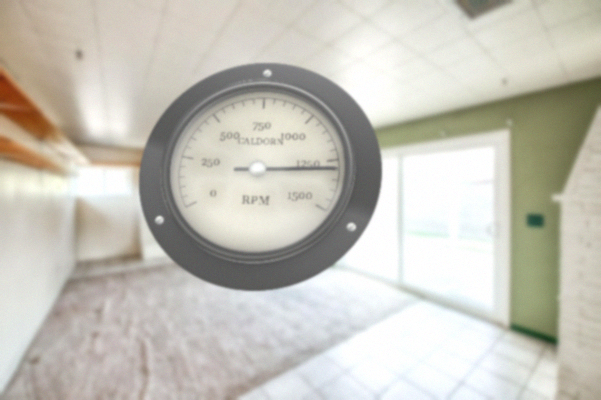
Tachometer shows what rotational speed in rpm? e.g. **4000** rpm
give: **1300** rpm
